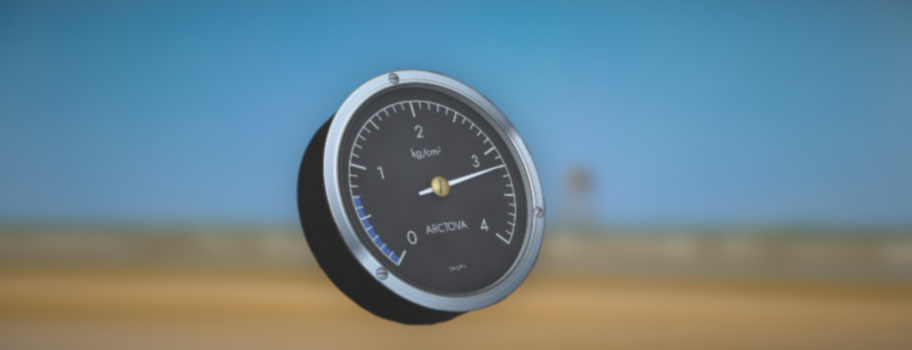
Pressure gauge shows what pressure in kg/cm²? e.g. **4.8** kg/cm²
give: **3.2** kg/cm²
